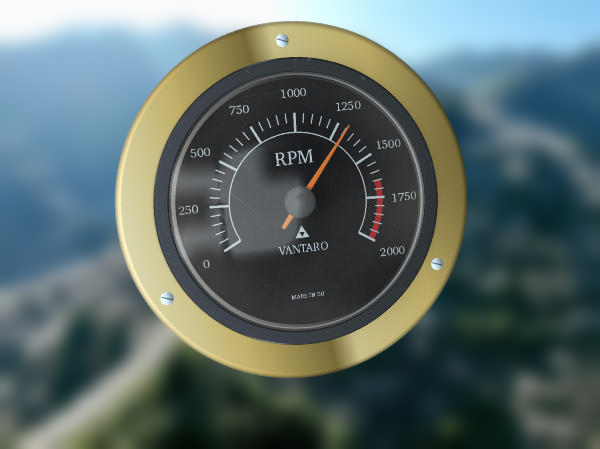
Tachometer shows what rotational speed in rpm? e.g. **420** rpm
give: **1300** rpm
